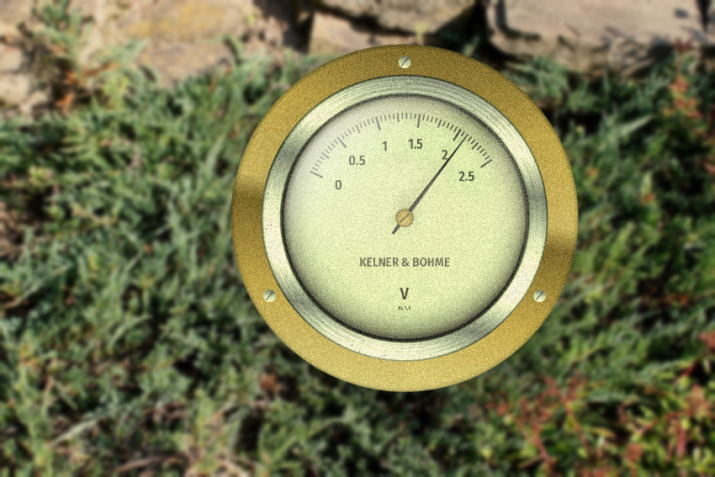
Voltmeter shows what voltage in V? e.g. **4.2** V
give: **2.1** V
